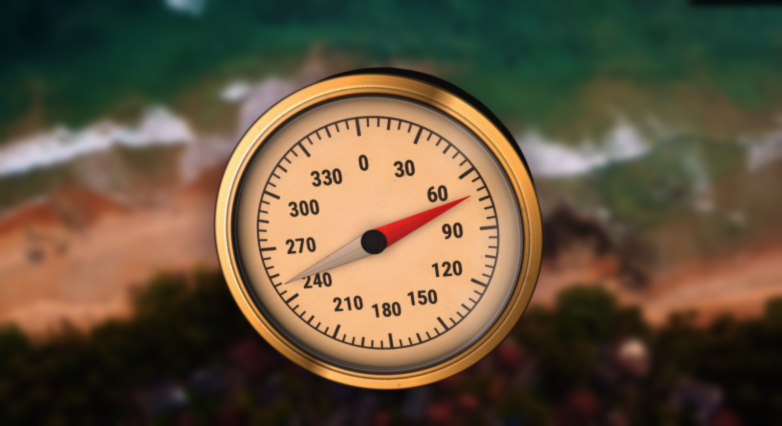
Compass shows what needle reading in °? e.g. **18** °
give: **70** °
